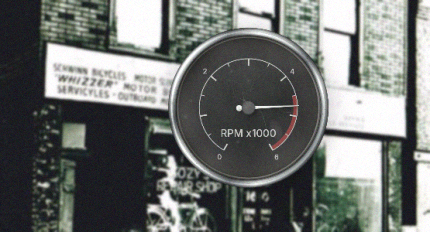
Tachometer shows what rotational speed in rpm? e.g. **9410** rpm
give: **4750** rpm
